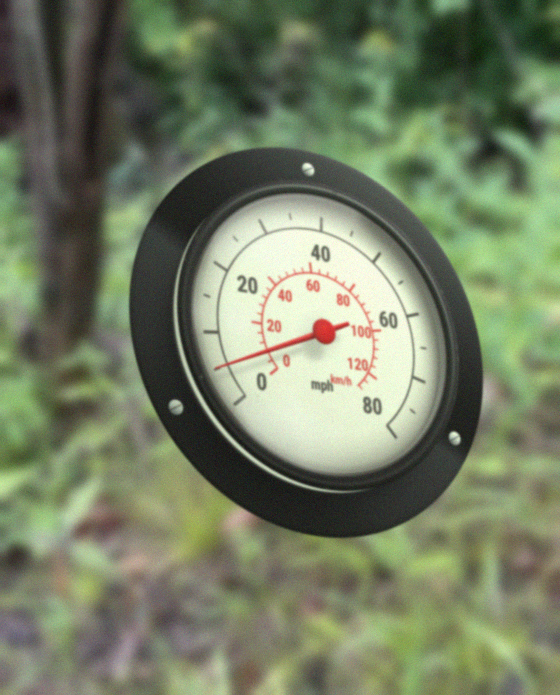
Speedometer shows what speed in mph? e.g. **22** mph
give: **5** mph
